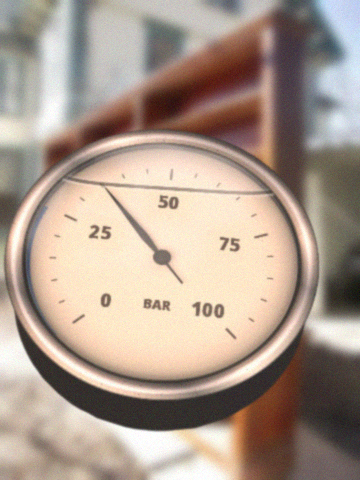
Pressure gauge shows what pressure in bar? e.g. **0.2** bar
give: **35** bar
